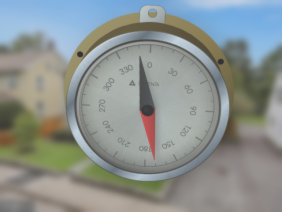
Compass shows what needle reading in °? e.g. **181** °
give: **170** °
